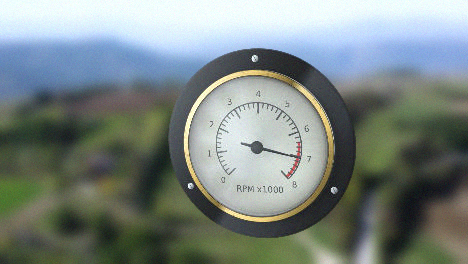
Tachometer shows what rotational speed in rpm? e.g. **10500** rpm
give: **7000** rpm
